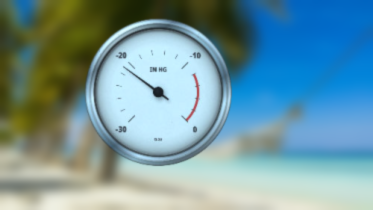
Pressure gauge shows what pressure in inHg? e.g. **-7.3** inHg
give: **-21** inHg
